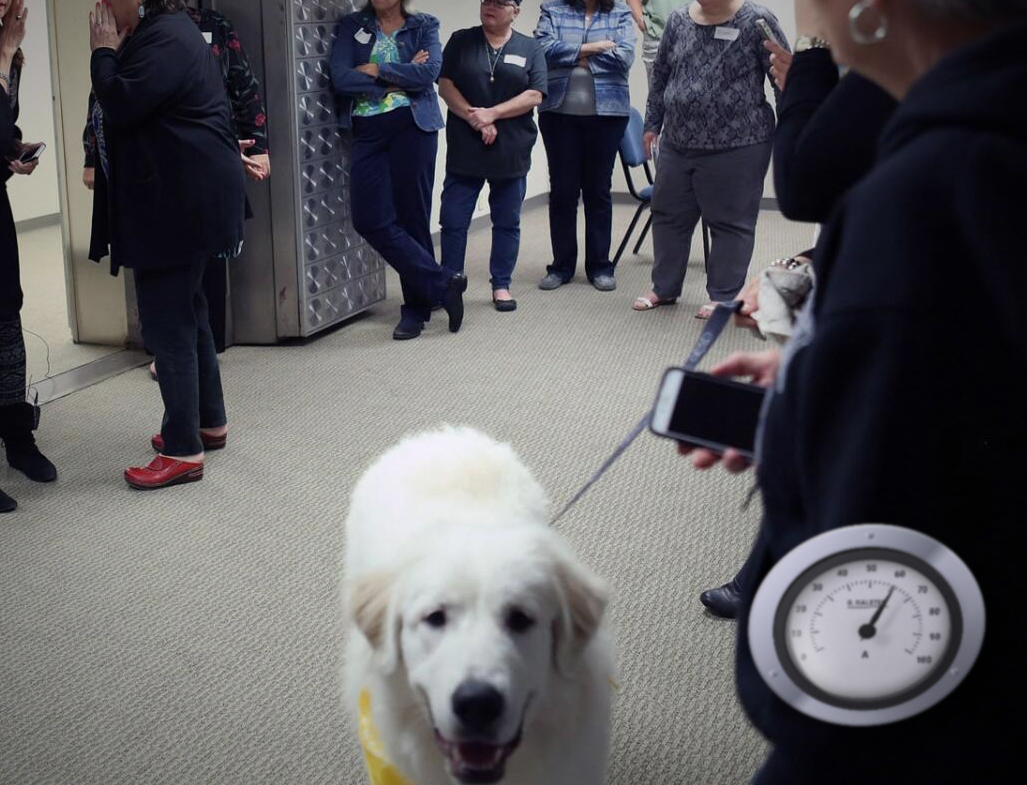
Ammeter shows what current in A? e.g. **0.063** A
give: **60** A
